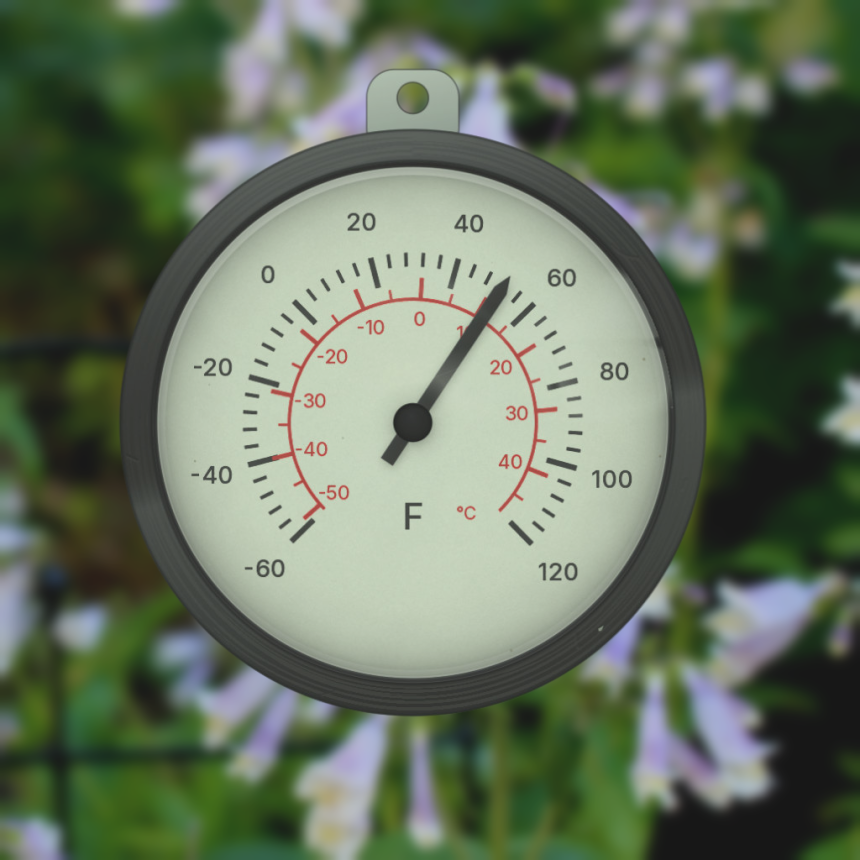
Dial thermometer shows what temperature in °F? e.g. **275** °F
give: **52** °F
